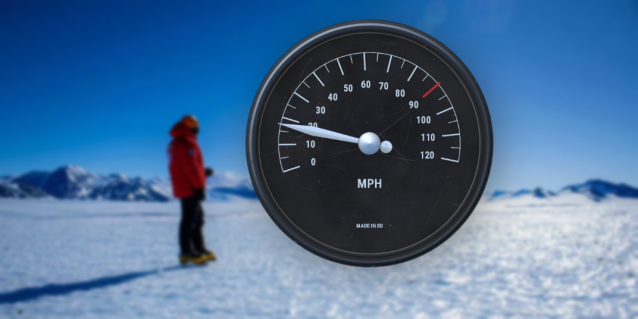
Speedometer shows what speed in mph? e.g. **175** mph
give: **17.5** mph
